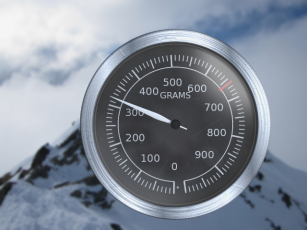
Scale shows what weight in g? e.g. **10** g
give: **320** g
